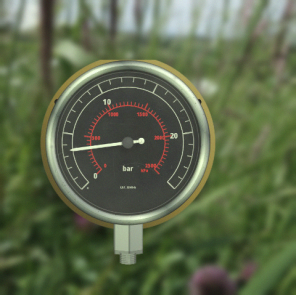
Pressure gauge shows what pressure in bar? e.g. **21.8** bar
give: **3.5** bar
